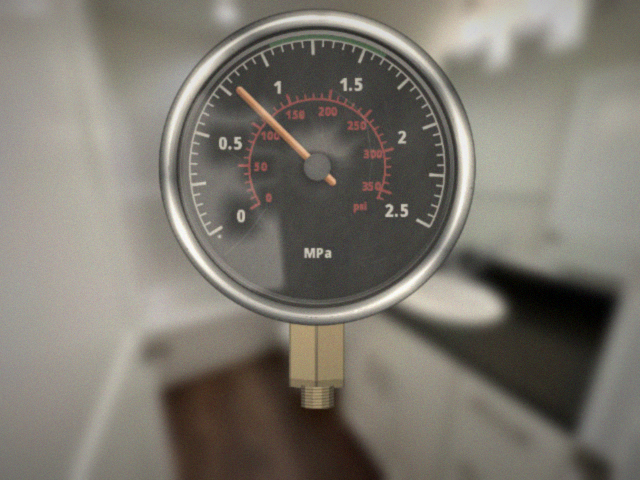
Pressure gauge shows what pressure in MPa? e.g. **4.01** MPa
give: **0.8** MPa
